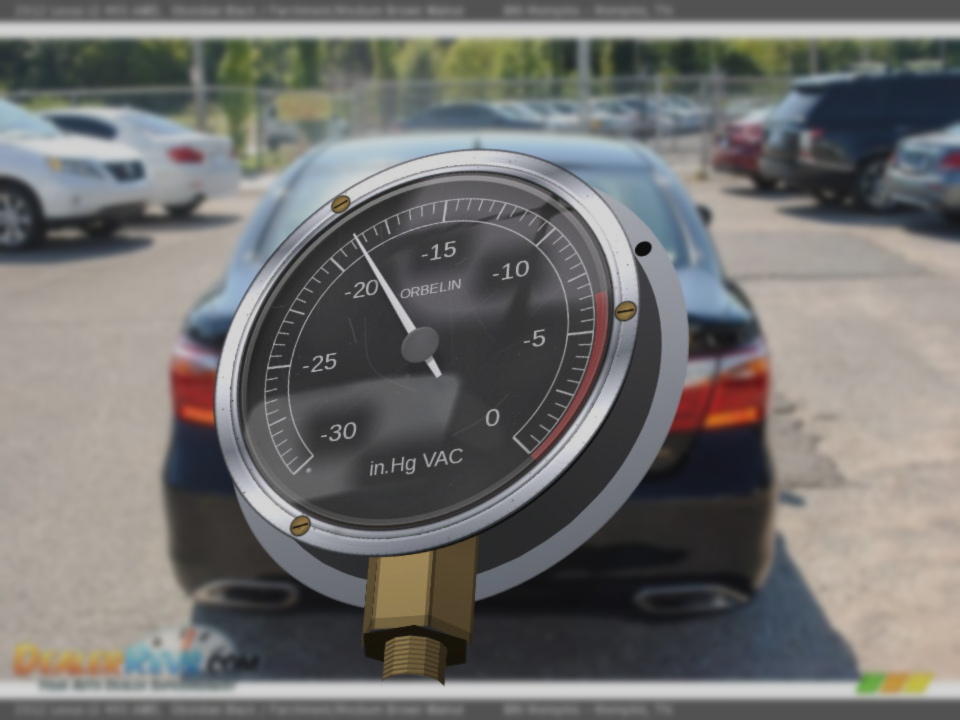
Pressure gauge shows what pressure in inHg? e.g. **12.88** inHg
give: **-18.75** inHg
